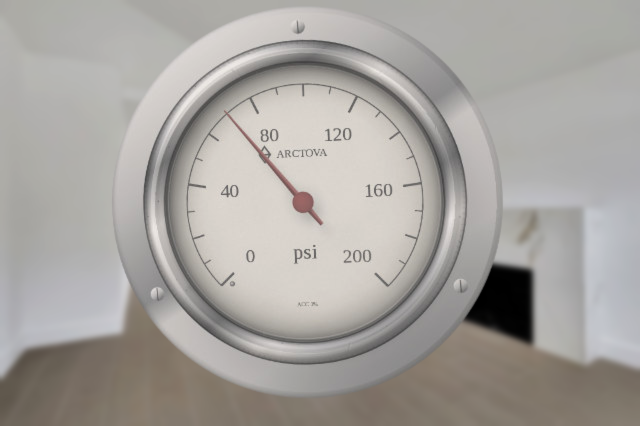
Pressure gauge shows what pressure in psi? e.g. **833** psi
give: **70** psi
